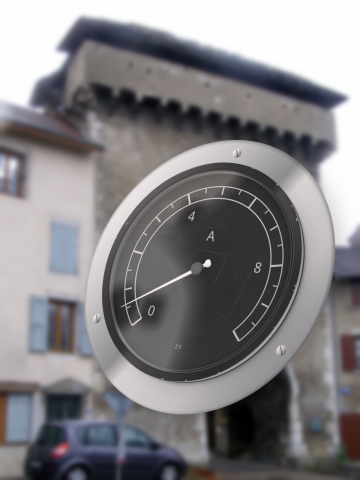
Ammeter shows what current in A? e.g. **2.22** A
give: **0.5** A
